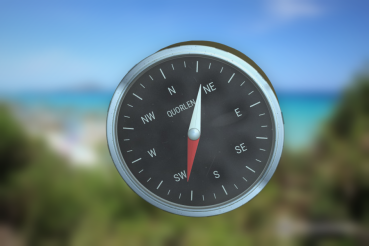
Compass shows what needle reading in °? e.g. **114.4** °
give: **215** °
